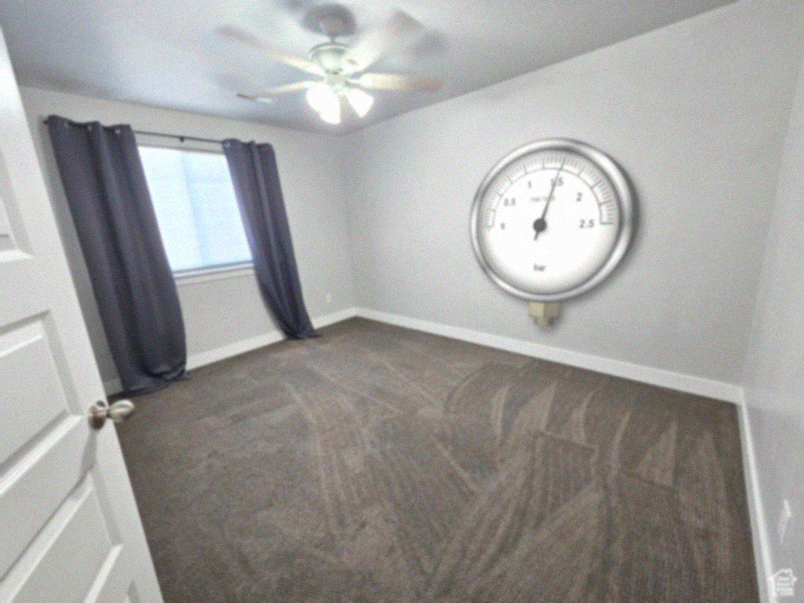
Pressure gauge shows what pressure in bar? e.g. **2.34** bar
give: **1.5** bar
